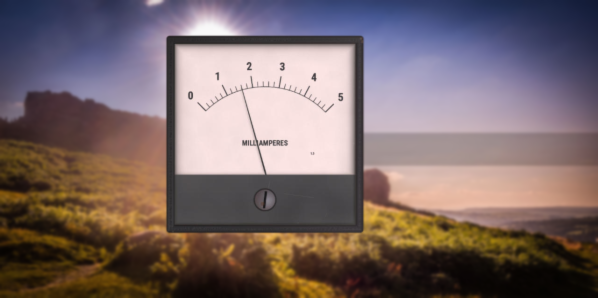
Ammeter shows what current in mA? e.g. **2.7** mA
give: **1.6** mA
